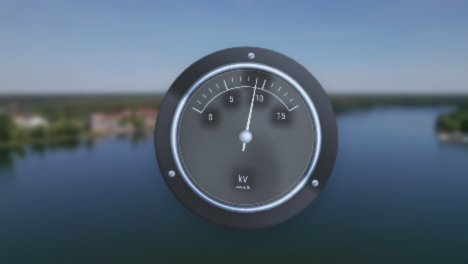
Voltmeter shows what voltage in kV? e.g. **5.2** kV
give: **9** kV
